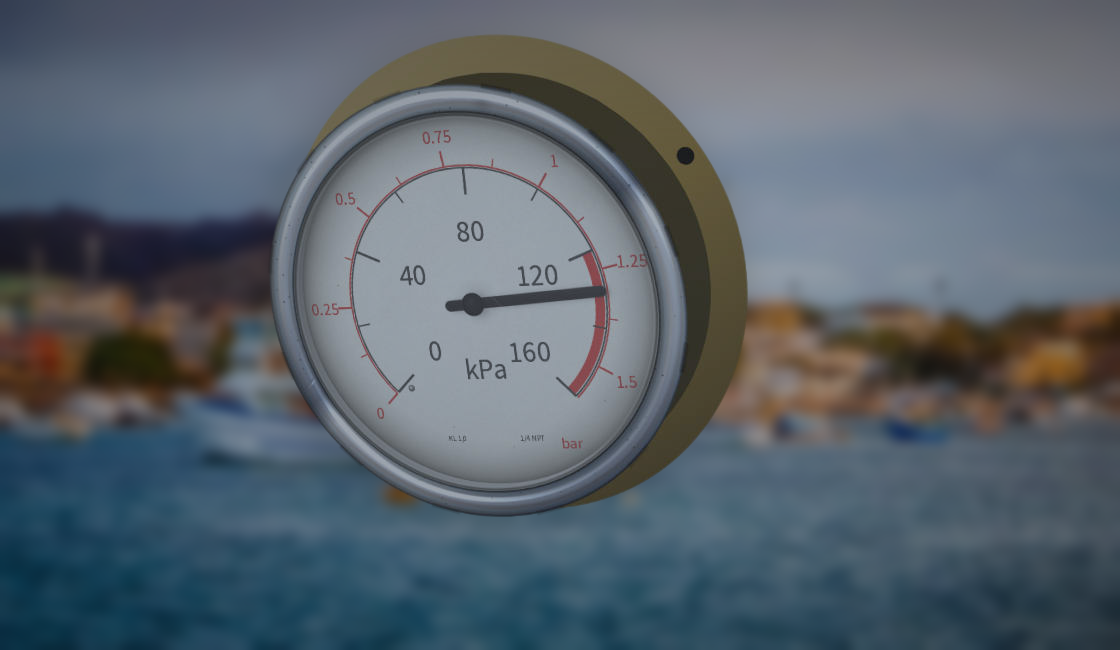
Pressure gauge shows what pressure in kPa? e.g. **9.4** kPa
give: **130** kPa
